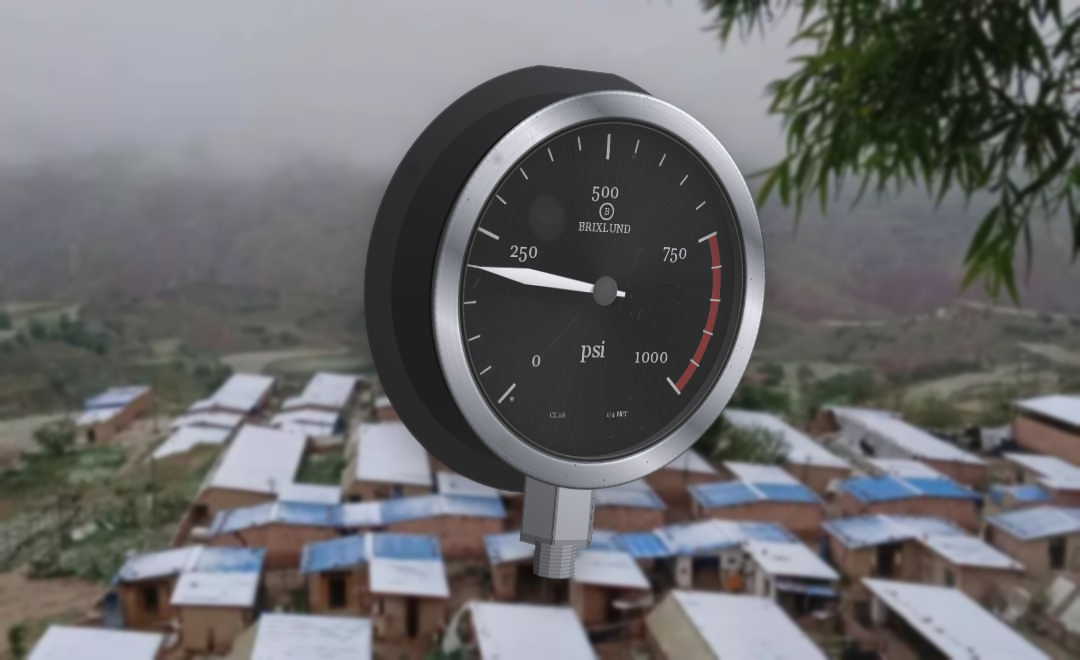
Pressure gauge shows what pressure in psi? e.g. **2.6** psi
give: **200** psi
